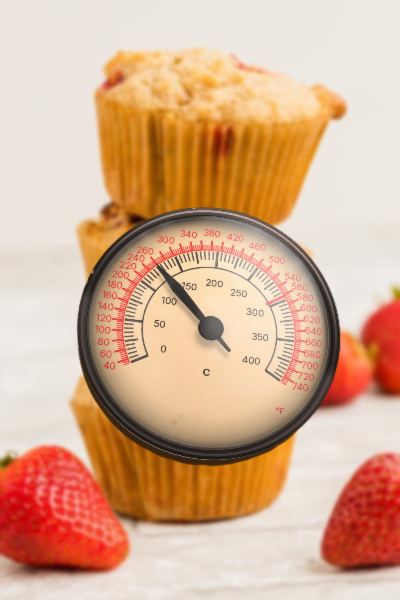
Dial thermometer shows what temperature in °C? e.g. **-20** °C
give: **125** °C
